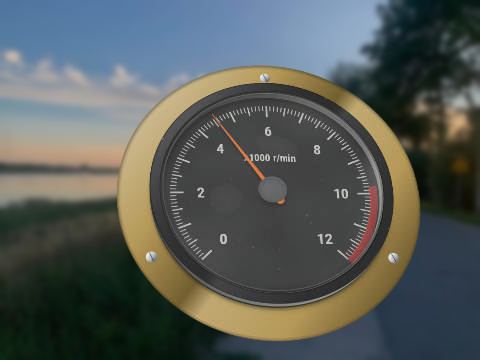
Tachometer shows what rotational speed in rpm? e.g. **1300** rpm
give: **4500** rpm
